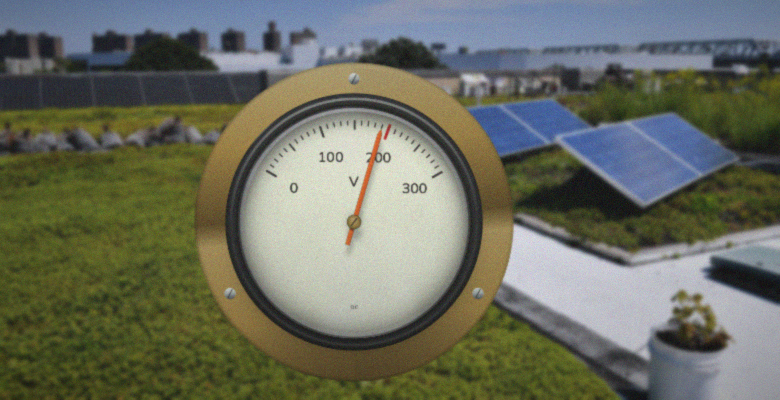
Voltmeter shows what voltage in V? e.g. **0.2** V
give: **190** V
